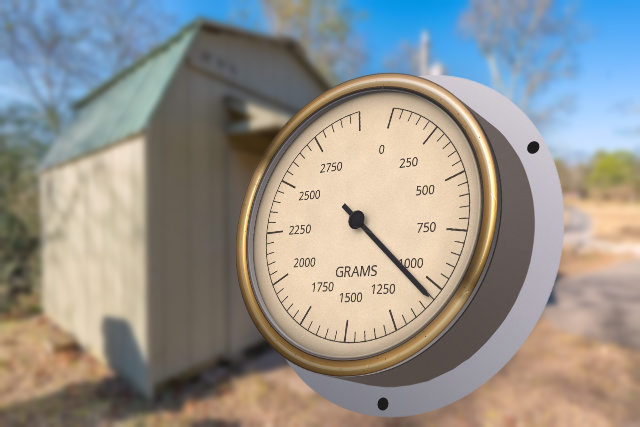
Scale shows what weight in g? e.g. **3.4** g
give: **1050** g
